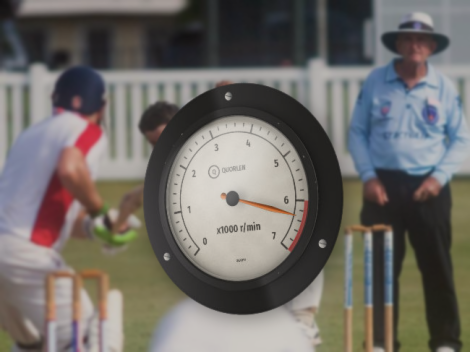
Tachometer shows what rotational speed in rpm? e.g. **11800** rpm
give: **6300** rpm
